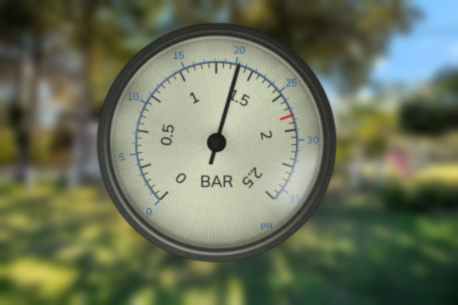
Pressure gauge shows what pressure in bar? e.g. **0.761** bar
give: **1.4** bar
